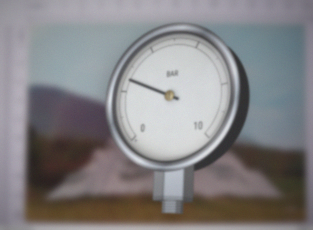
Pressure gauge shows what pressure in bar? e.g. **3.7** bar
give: **2.5** bar
